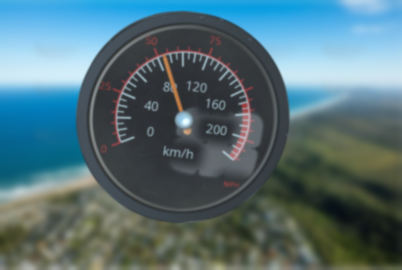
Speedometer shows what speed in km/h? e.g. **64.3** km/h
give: **85** km/h
